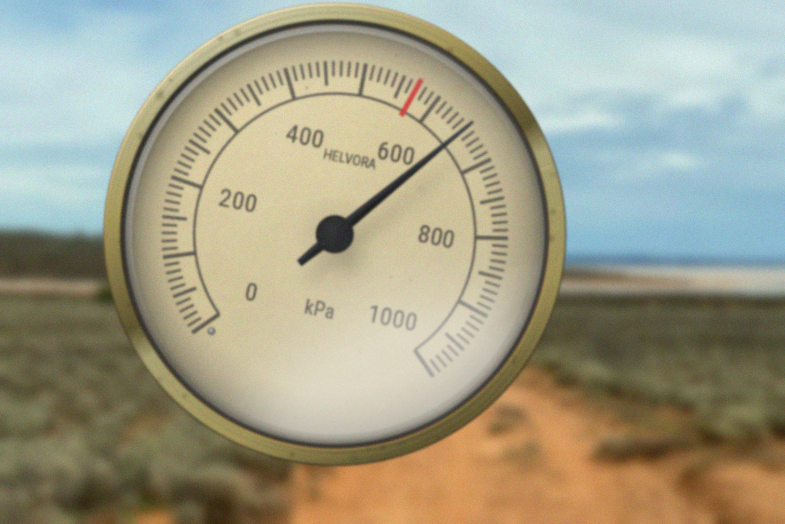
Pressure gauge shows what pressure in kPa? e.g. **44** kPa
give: **650** kPa
